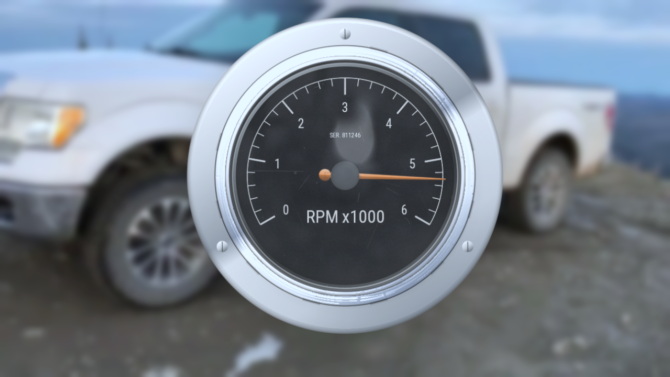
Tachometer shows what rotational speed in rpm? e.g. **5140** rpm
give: **5300** rpm
